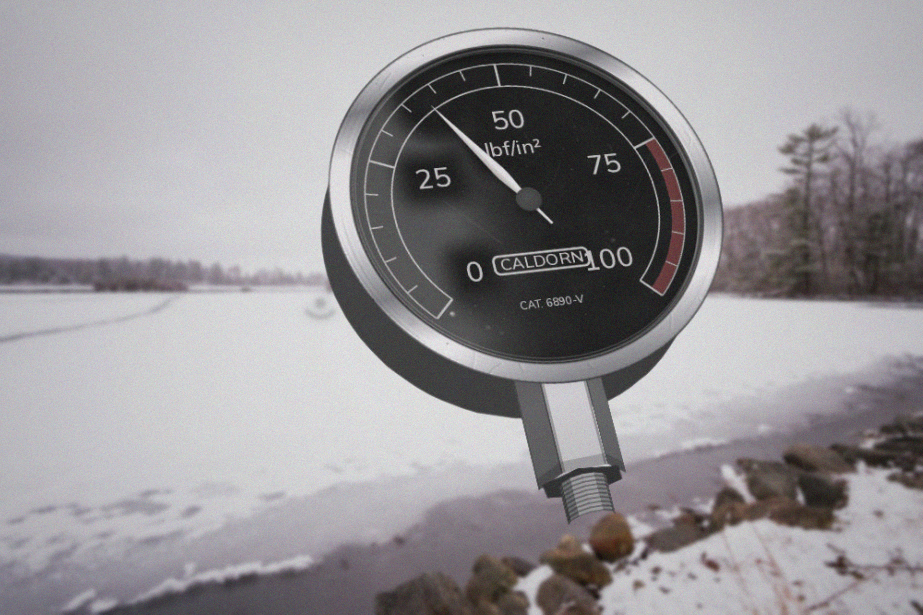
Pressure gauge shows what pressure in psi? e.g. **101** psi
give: **37.5** psi
